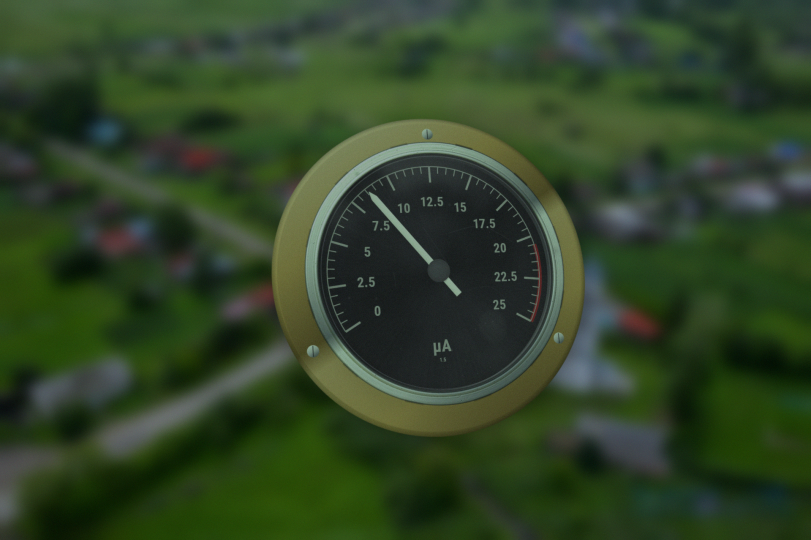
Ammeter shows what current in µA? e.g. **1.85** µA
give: **8.5** µA
